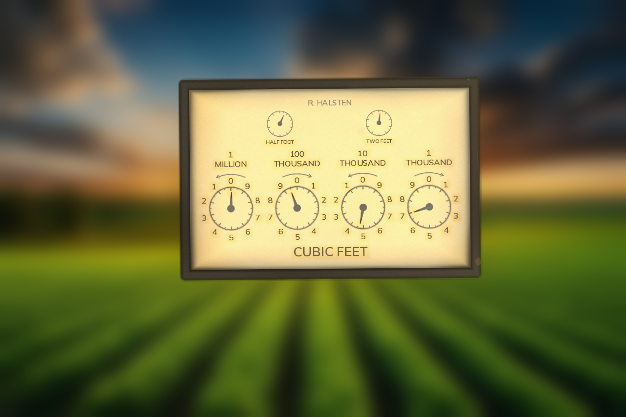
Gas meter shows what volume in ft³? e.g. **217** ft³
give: **994700** ft³
